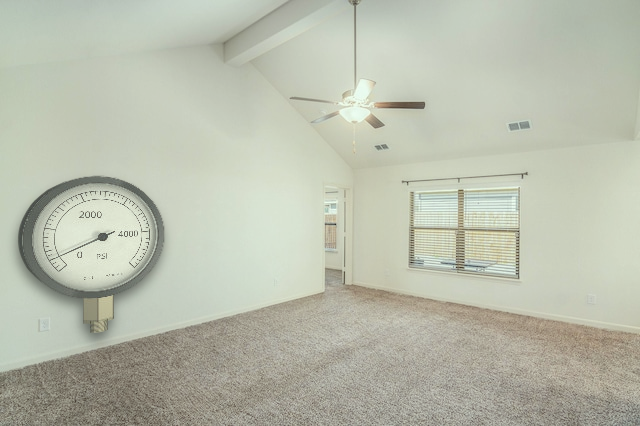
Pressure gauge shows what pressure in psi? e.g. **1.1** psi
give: **300** psi
